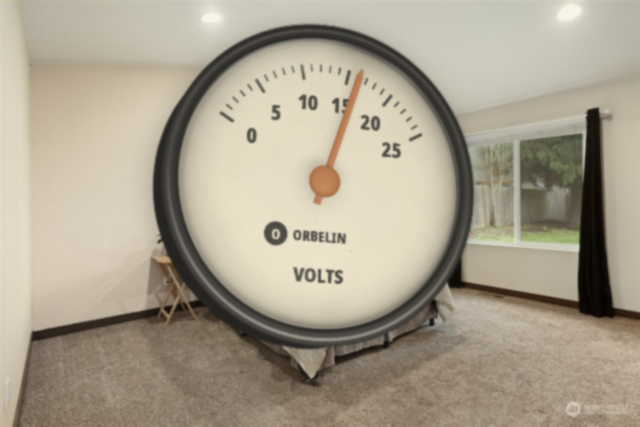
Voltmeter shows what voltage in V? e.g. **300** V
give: **16** V
